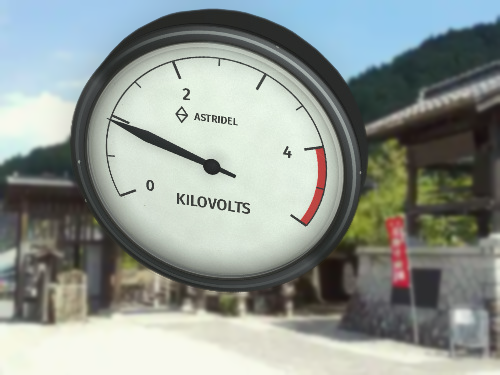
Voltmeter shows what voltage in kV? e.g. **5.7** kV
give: **1** kV
